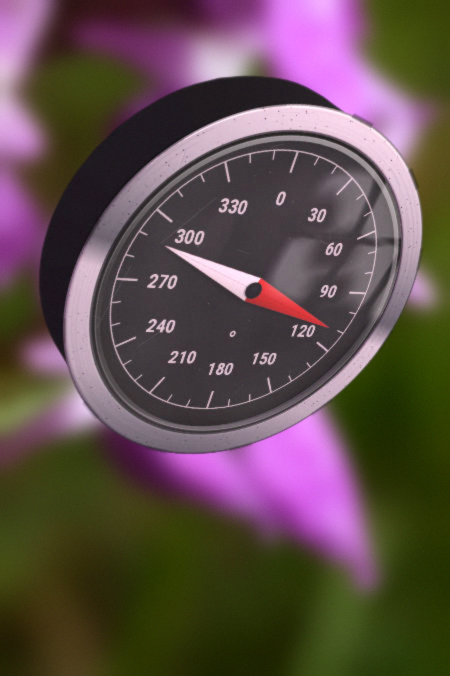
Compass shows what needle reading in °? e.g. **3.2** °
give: **110** °
